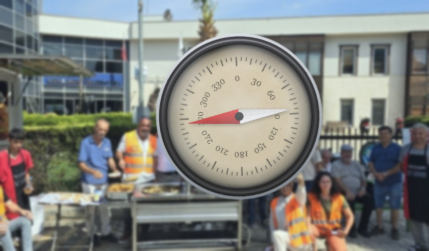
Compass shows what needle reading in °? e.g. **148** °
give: **265** °
